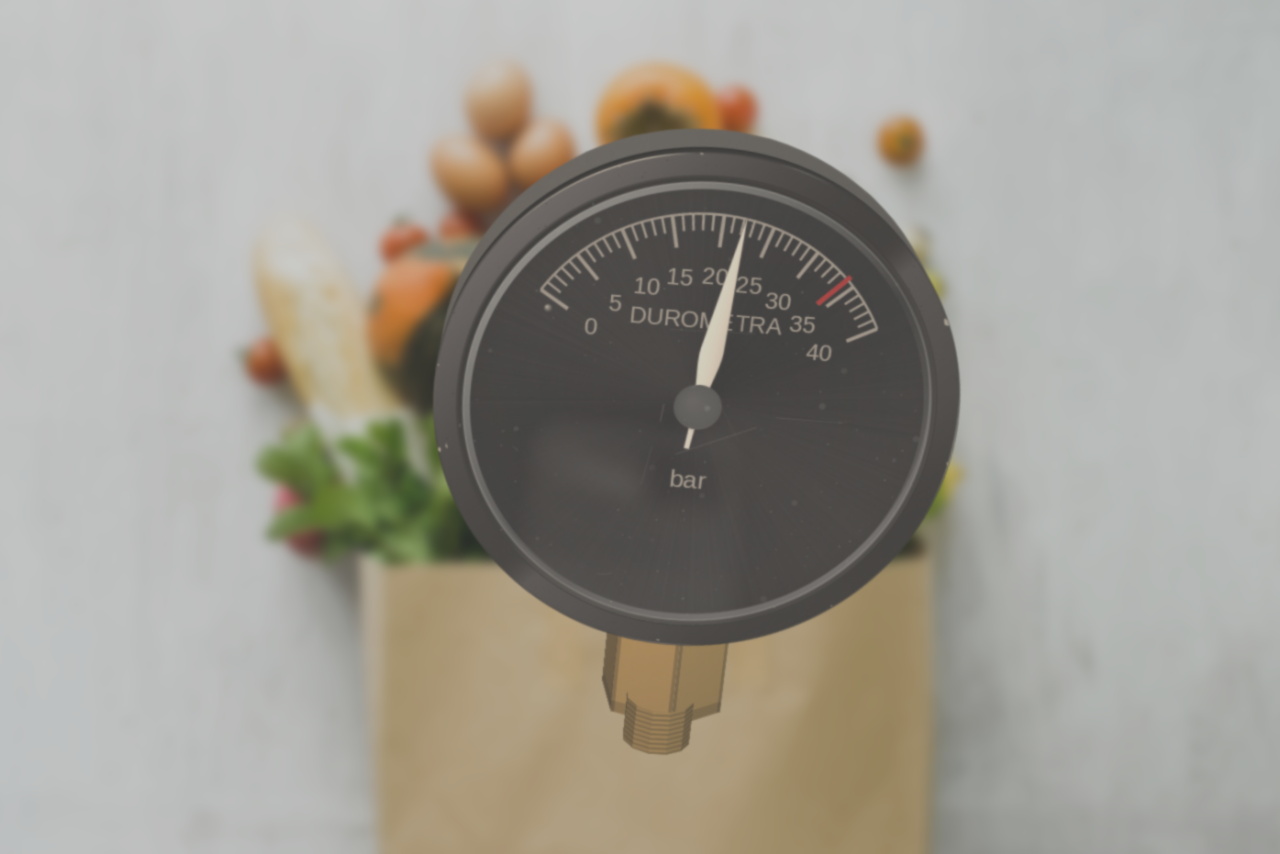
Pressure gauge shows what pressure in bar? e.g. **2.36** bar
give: **22** bar
